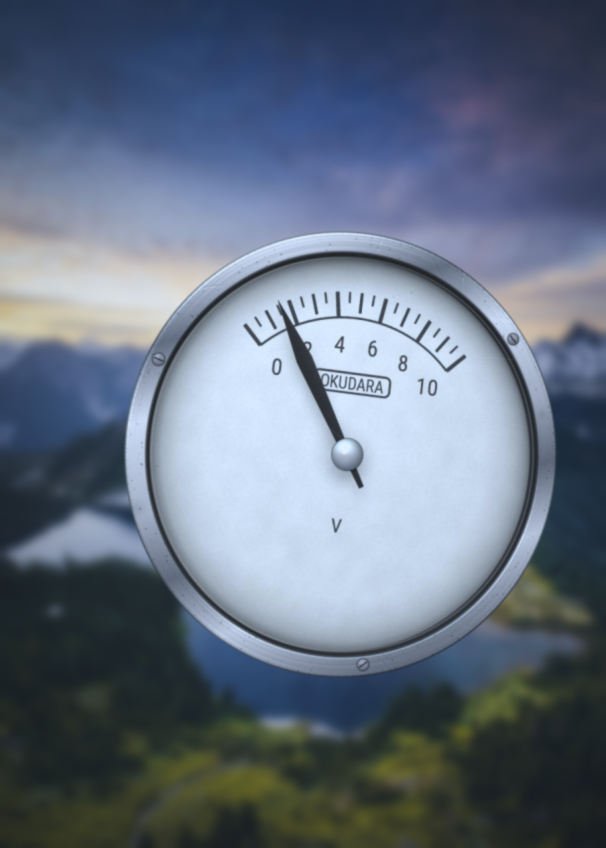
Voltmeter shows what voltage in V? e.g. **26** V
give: **1.5** V
